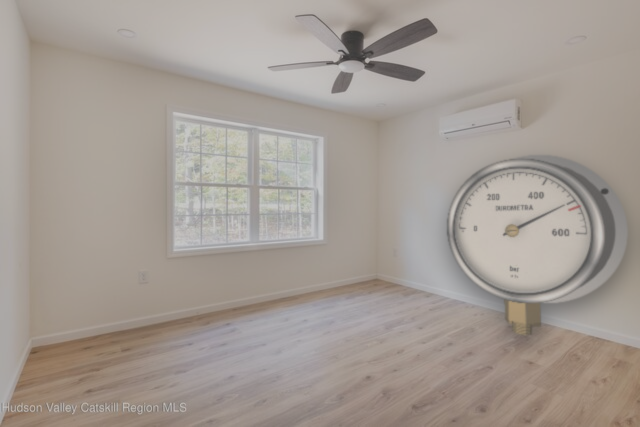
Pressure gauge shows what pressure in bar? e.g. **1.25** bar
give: **500** bar
